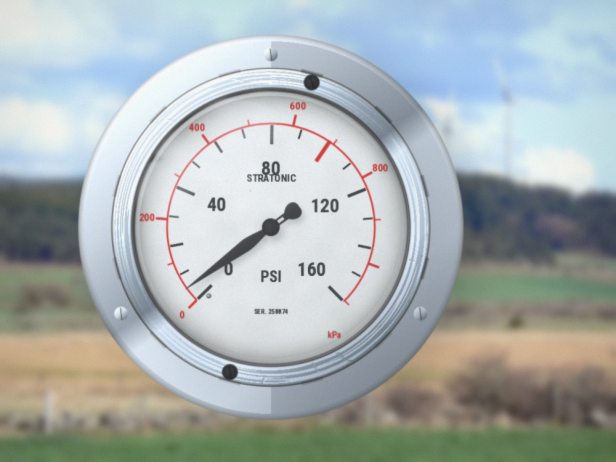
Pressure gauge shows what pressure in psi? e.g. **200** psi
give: **5** psi
